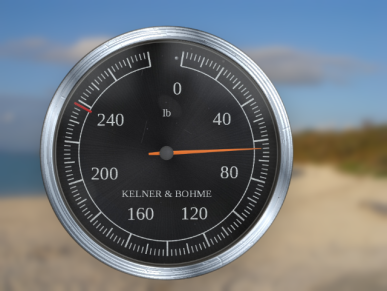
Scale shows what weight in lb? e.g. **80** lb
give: **64** lb
